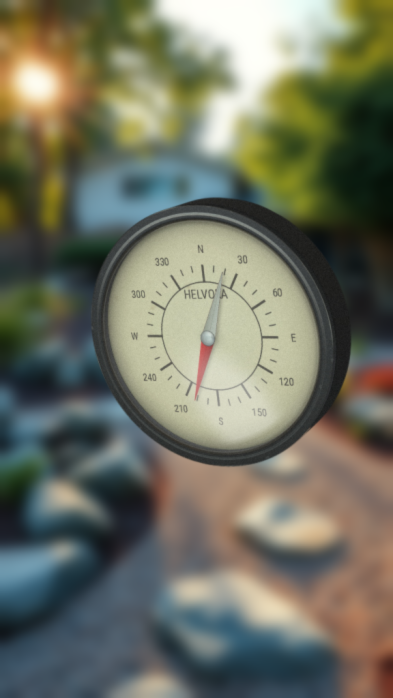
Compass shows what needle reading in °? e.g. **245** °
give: **200** °
